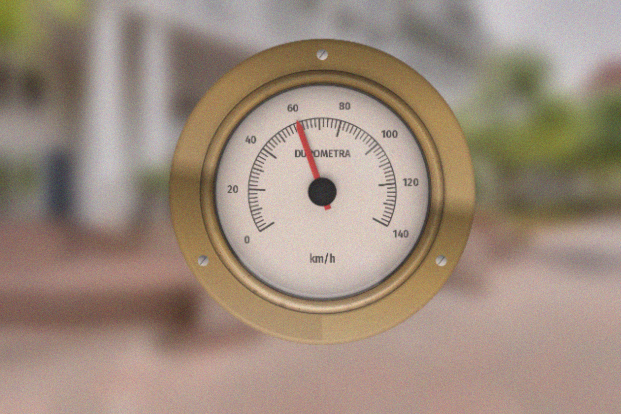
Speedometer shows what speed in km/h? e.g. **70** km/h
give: **60** km/h
